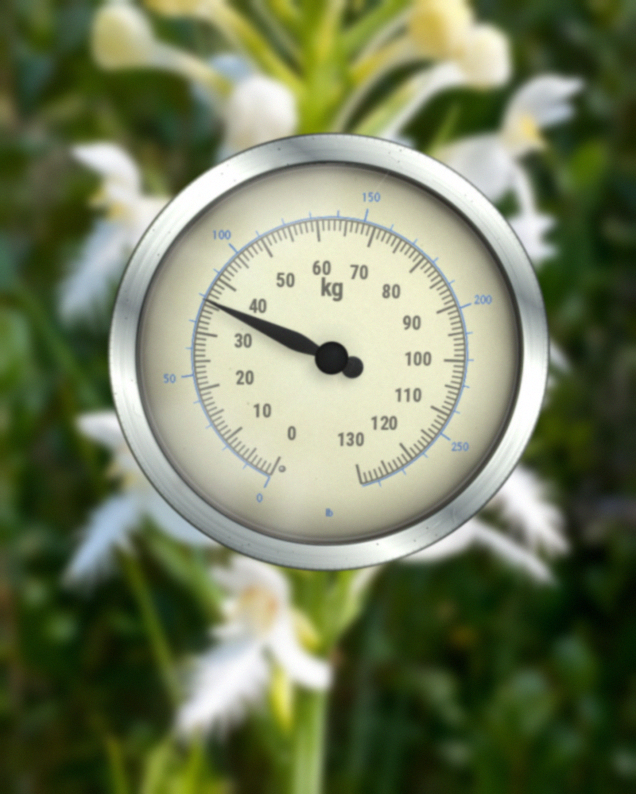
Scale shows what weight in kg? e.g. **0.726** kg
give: **36** kg
